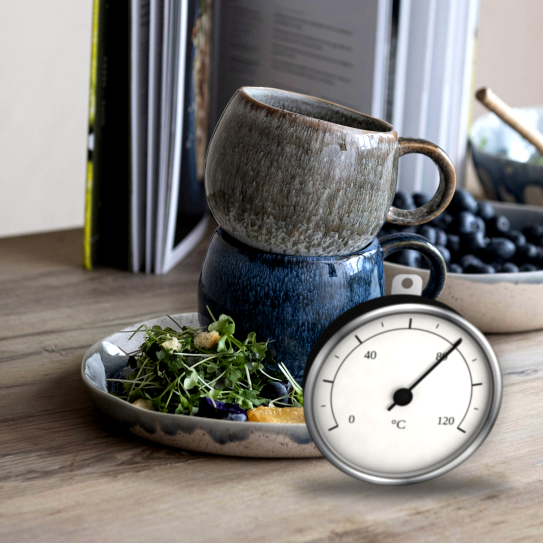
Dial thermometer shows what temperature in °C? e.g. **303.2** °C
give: **80** °C
